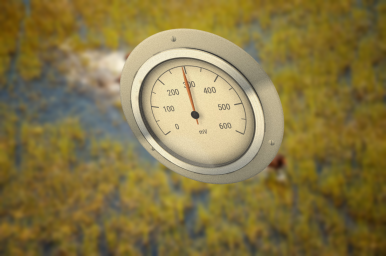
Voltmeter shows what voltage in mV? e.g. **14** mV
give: **300** mV
